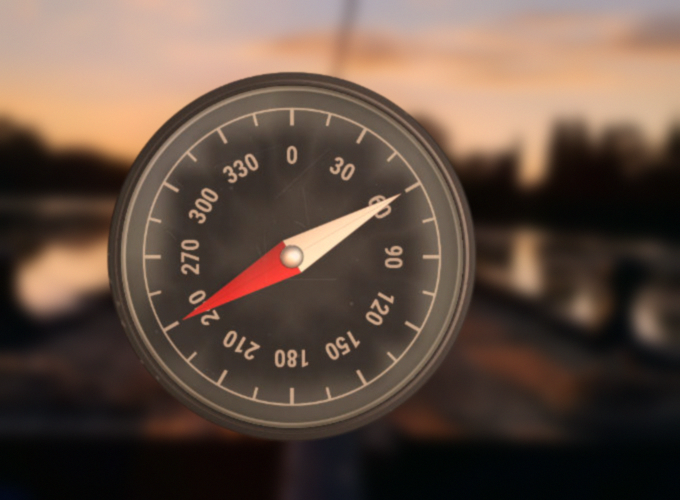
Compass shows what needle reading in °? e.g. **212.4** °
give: **240** °
